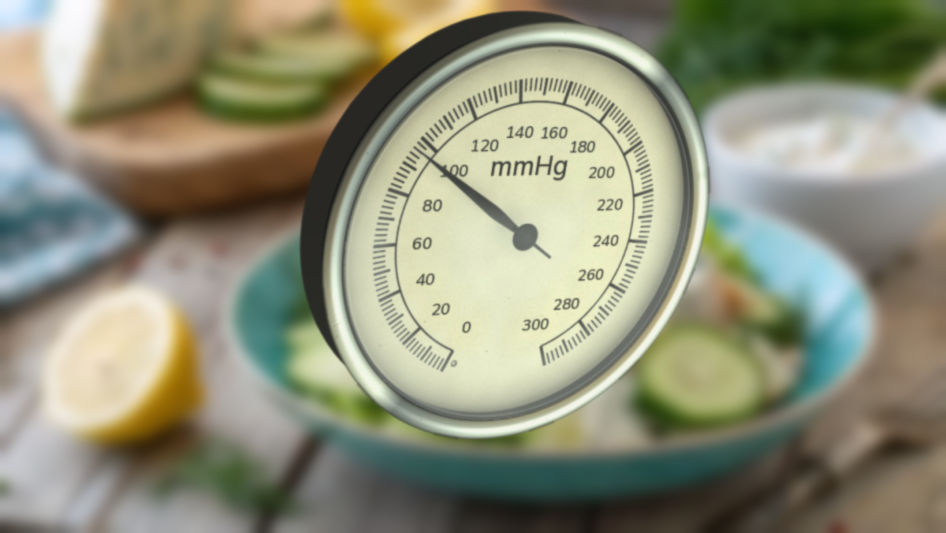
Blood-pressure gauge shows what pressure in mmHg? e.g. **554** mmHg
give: **96** mmHg
